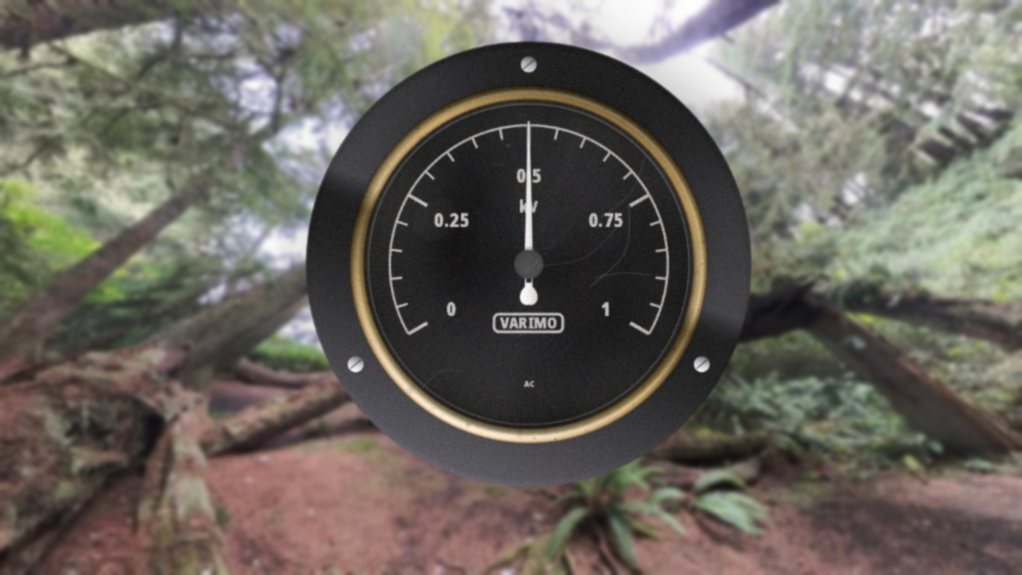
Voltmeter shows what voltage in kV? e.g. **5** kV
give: **0.5** kV
